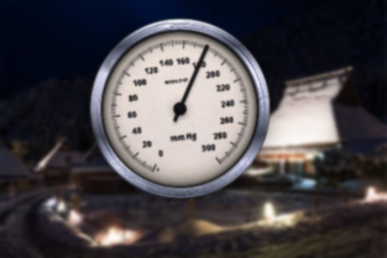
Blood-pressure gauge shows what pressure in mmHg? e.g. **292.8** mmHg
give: **180** mmHg
